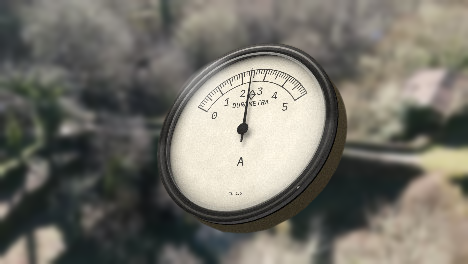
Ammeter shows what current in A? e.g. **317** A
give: **2.5** A
